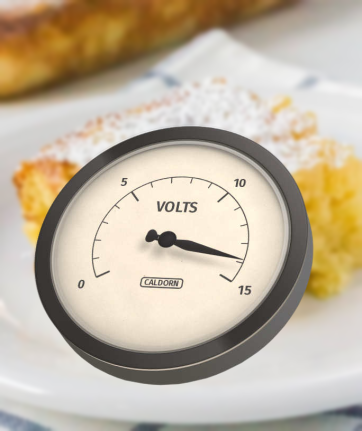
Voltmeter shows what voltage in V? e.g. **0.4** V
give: **14** V
